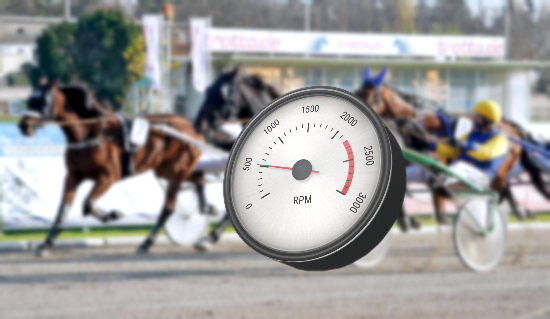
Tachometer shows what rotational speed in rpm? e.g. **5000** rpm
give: **500** rpm
